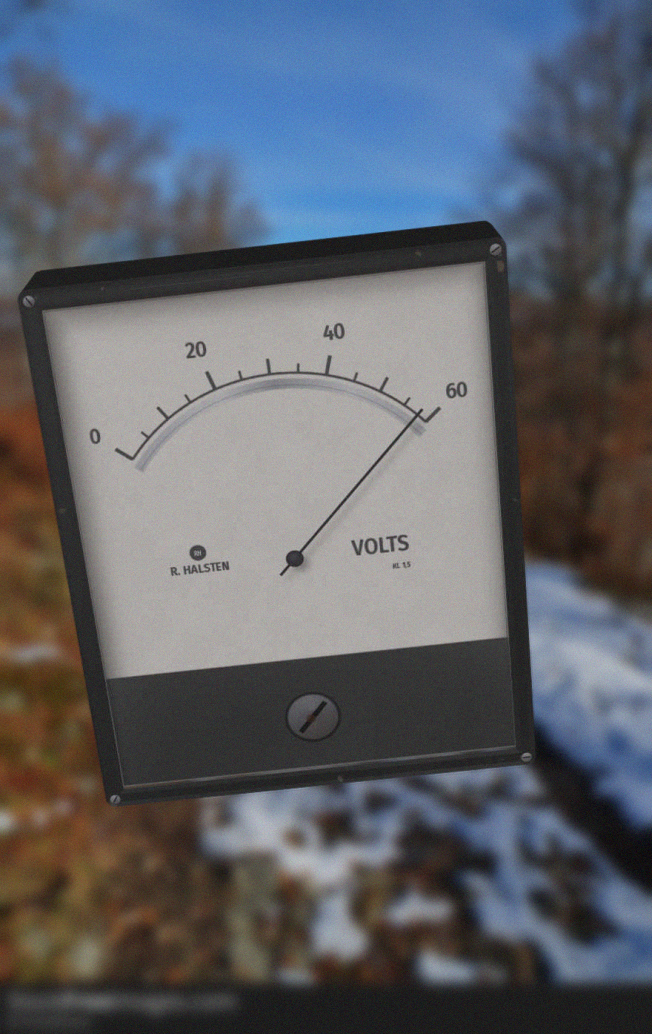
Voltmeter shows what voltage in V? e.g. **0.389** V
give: **57.5** V
